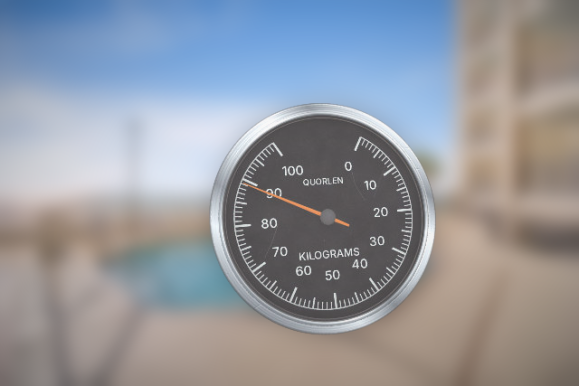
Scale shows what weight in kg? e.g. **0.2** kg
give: **89** kg
